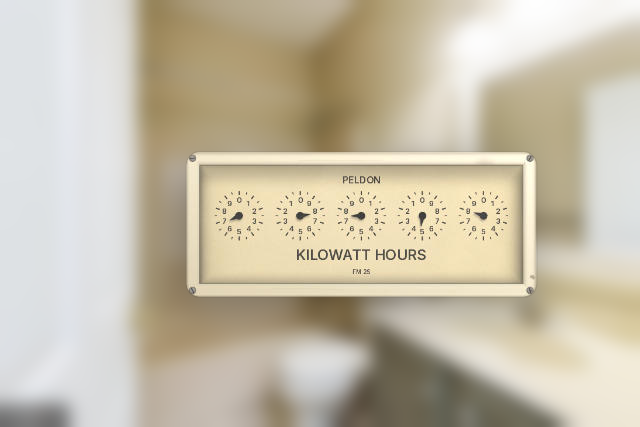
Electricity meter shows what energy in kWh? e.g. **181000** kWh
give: **67748** kWh
